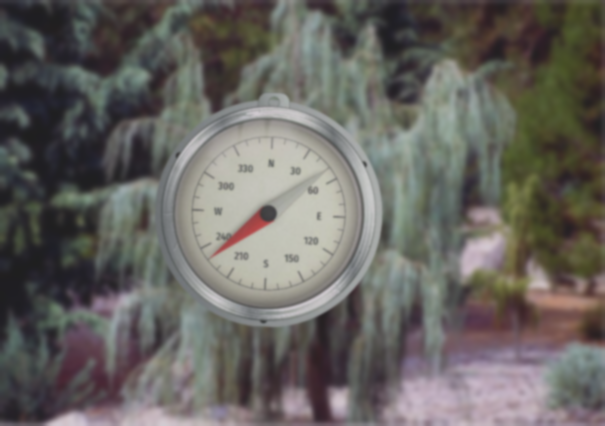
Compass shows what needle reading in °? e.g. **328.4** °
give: **230** °
